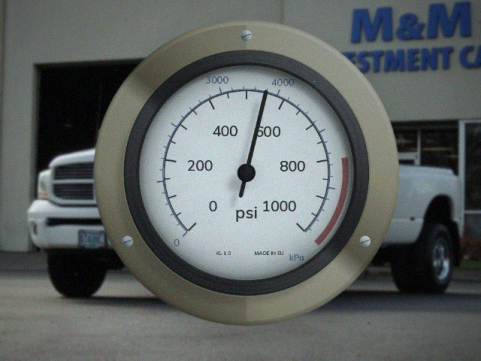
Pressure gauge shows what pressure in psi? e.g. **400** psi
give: **550** psi
